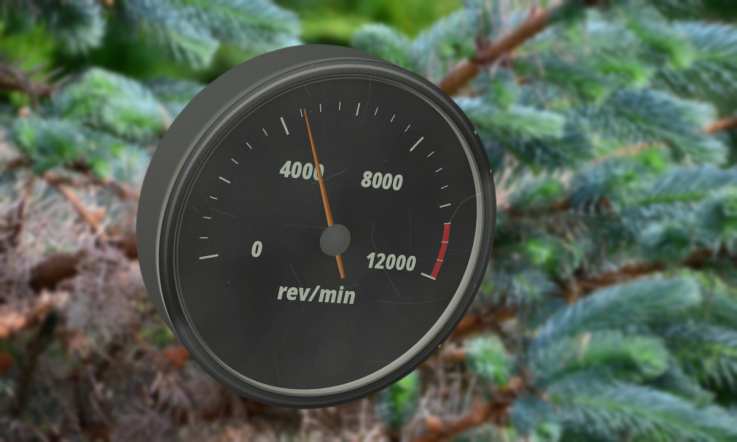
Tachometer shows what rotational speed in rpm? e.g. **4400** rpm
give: **4500** rpm
